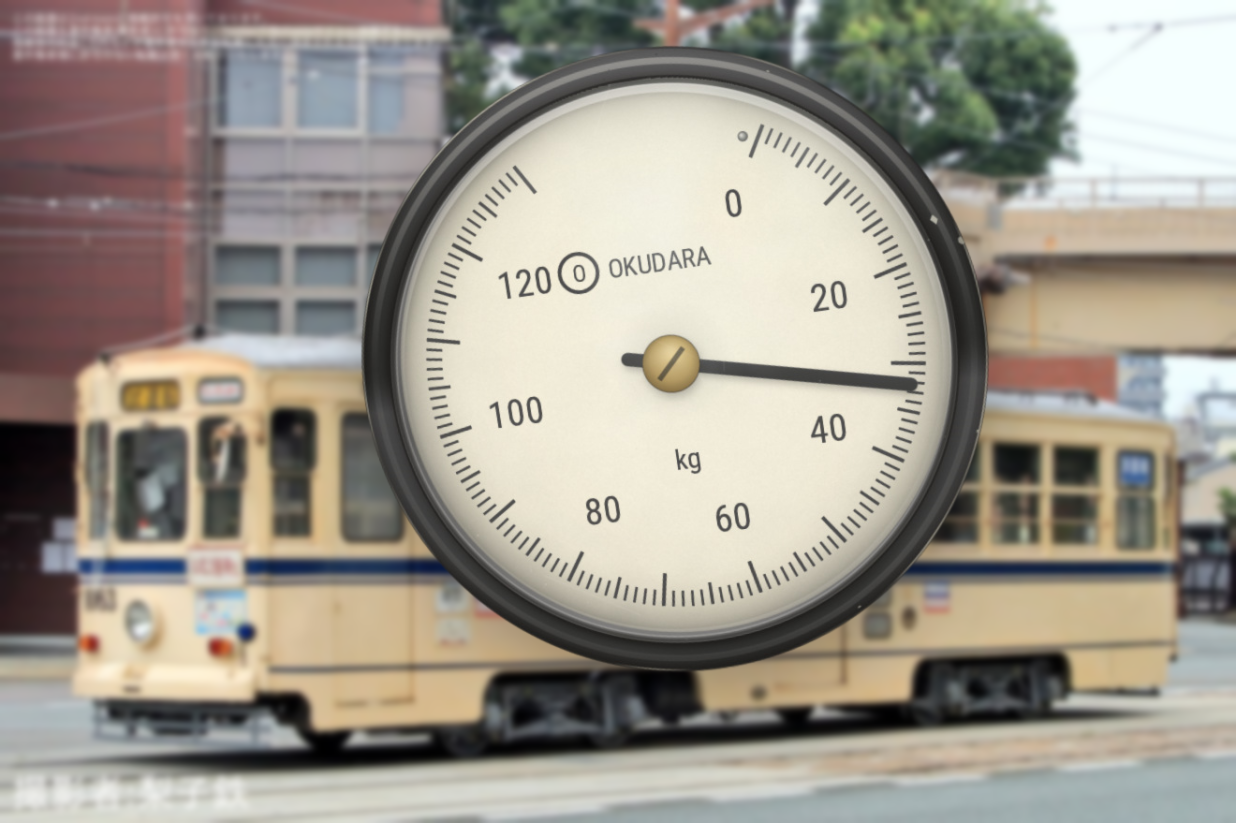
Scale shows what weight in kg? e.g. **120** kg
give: **32** kg
